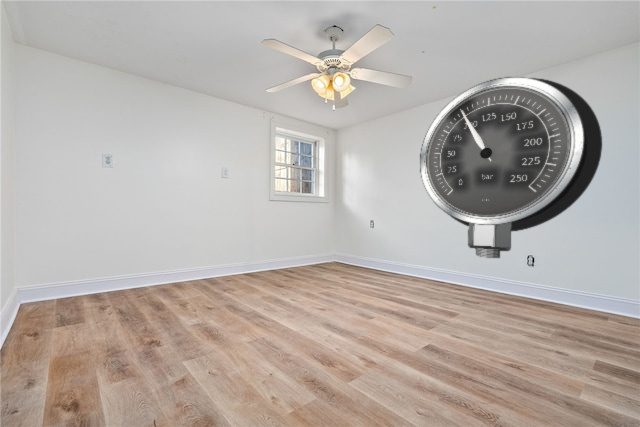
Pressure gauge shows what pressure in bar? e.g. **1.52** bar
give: **100** bar
